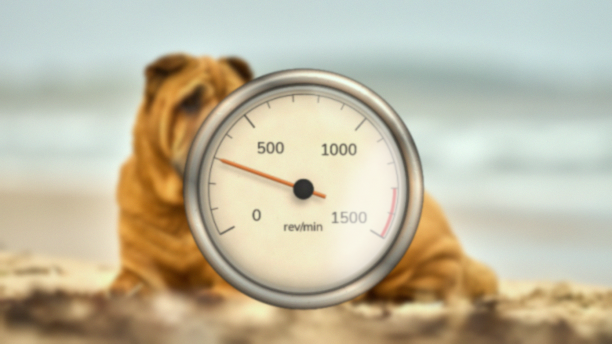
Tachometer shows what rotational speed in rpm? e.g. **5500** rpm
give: **300** rpm
